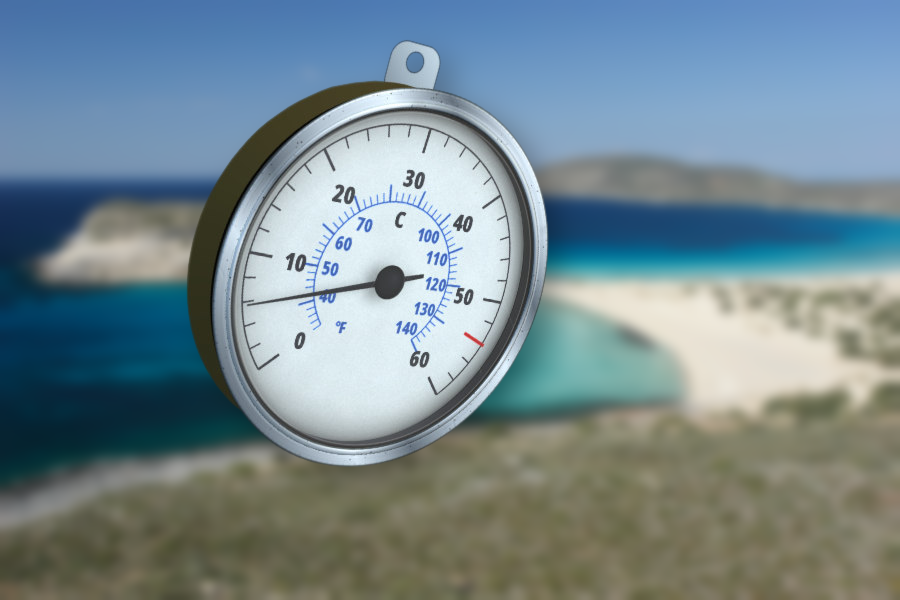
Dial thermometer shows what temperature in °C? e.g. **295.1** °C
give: **6** °C
